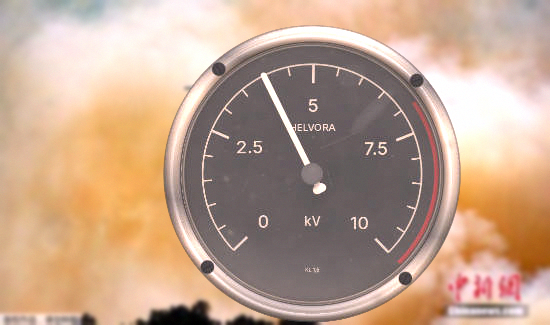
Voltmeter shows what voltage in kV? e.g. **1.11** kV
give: **4** kV
